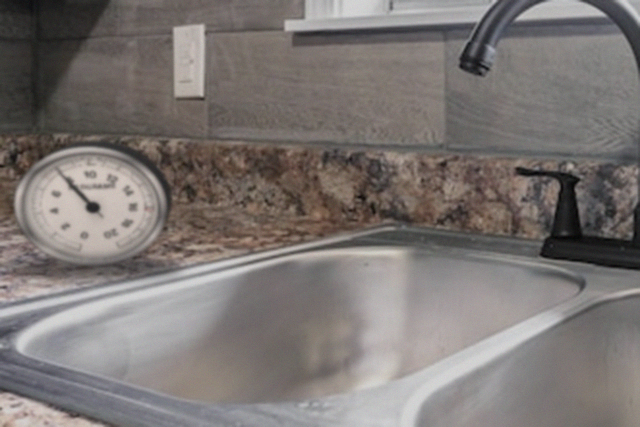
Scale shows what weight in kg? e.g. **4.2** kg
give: **8** kg
